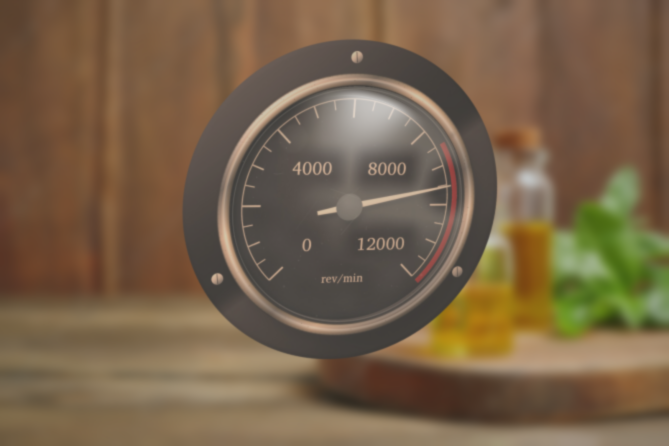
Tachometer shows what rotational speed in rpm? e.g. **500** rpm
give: **9500** rpm
